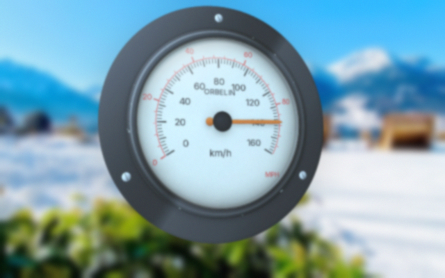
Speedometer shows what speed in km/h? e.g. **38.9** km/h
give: **140** km/h
